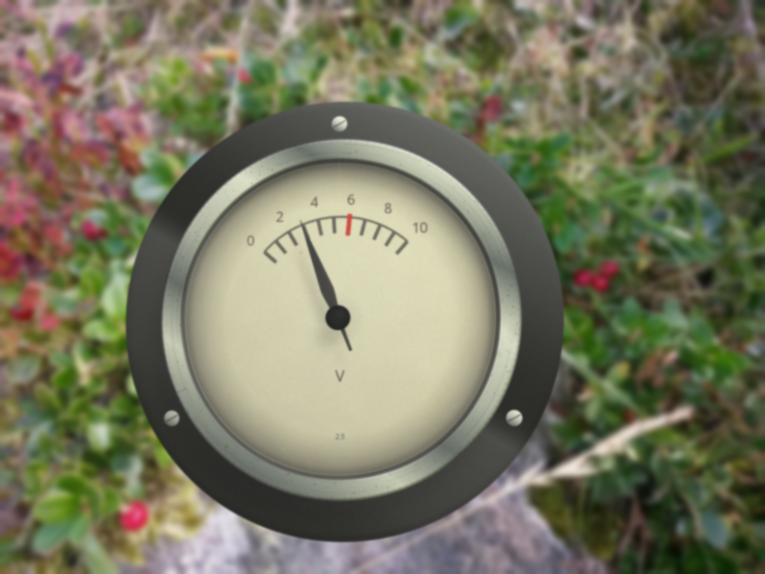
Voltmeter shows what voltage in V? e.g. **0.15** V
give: **3** V
